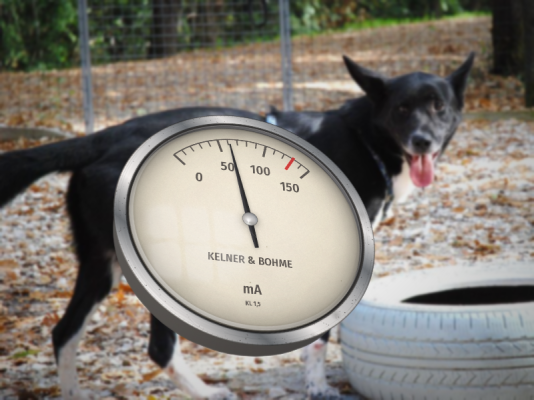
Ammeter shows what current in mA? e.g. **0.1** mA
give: **60** mA
